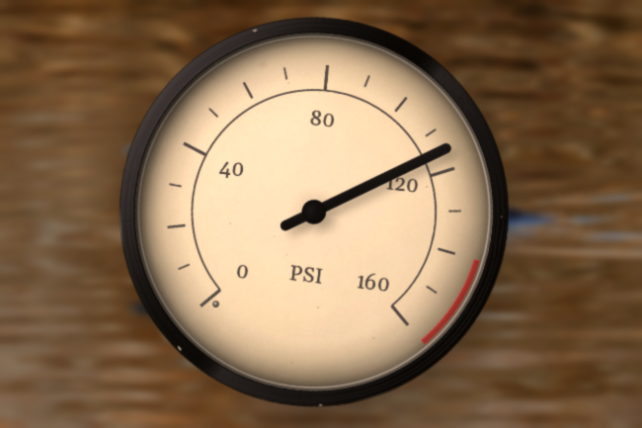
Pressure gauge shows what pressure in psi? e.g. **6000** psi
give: **115** psi
